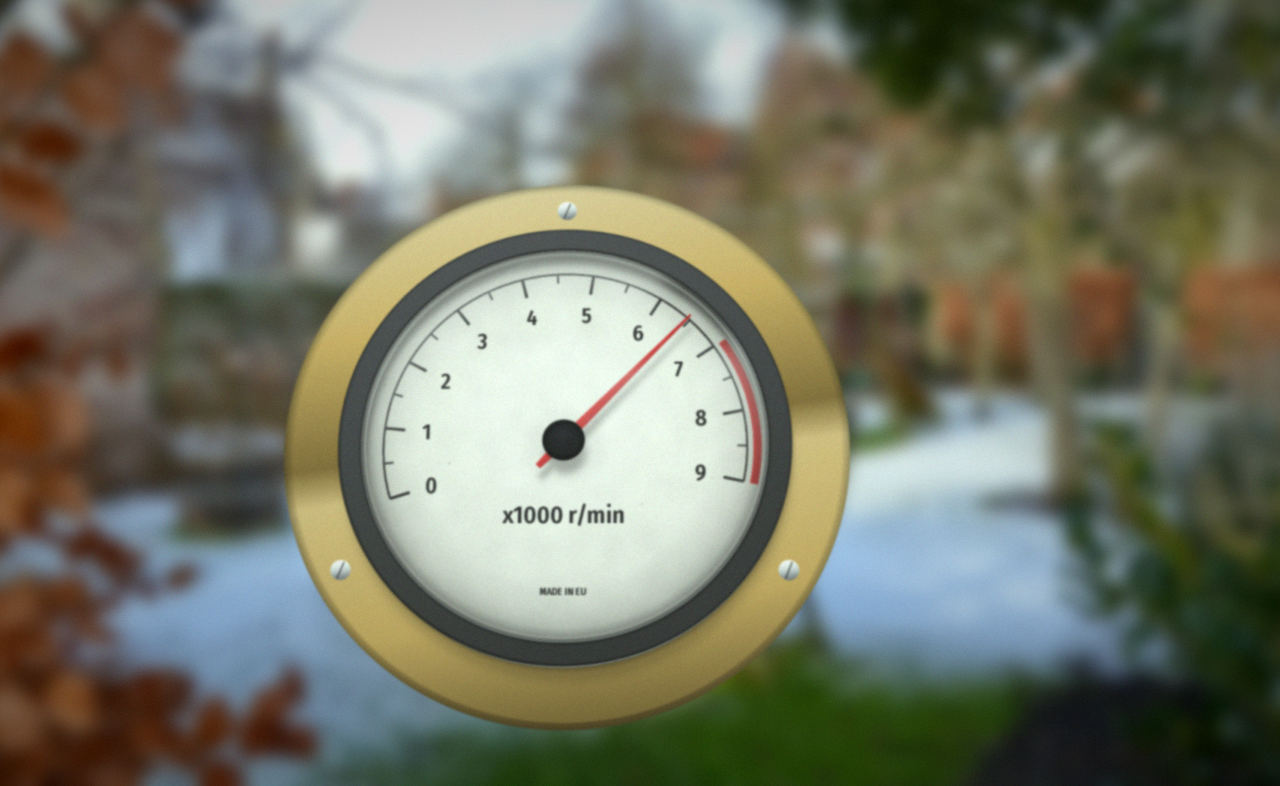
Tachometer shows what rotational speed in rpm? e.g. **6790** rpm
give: **6500** rpm
